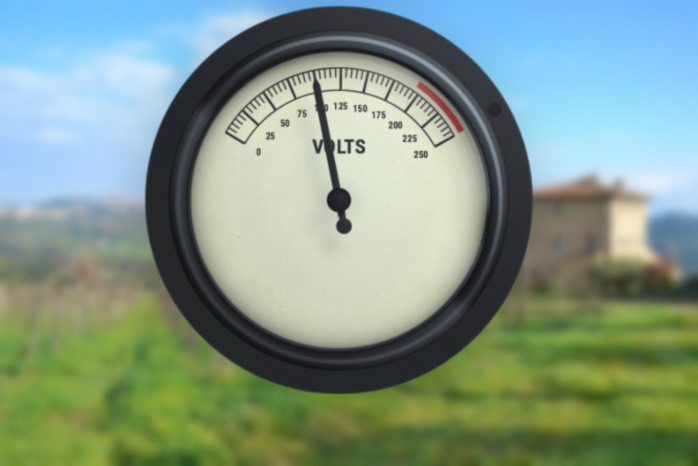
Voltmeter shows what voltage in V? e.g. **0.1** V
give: **100** V
